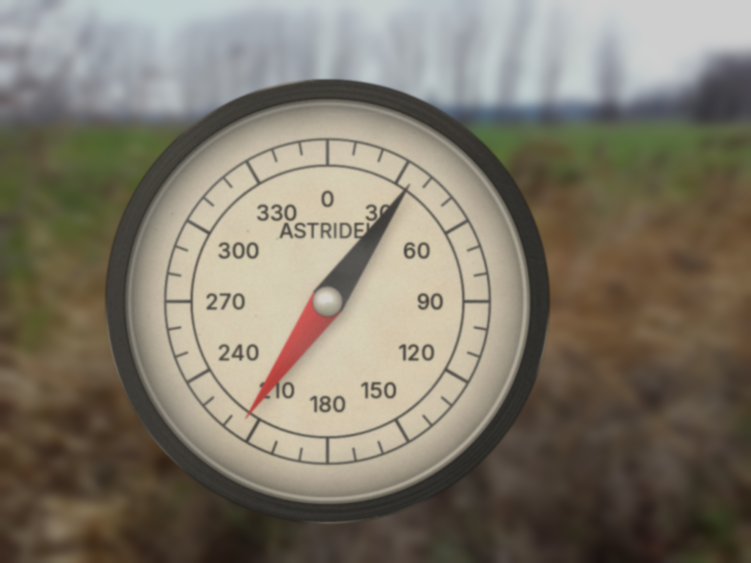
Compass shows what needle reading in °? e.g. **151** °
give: **215** °
